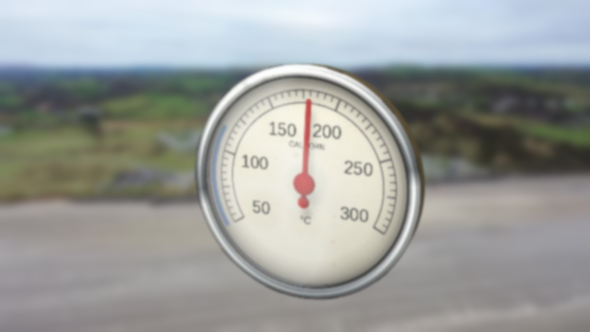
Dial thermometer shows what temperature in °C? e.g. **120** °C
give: **180** °C
